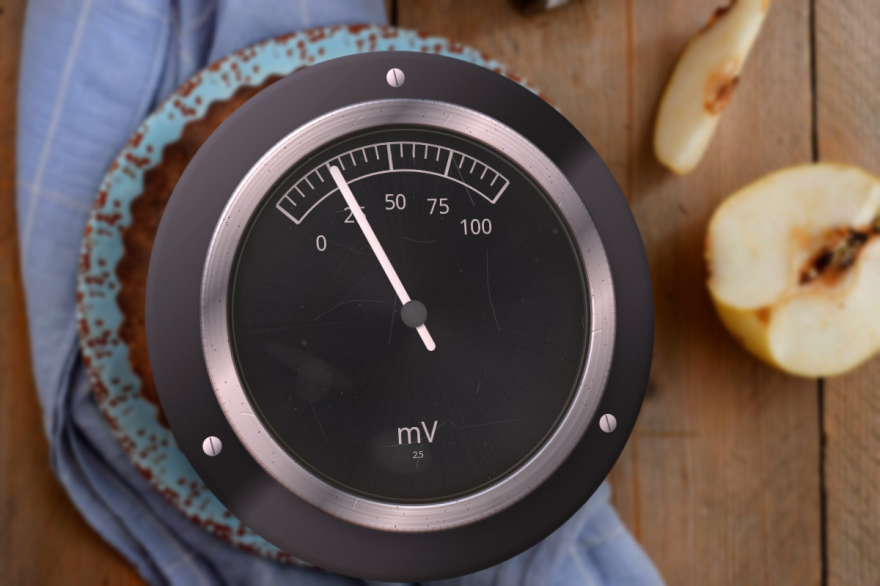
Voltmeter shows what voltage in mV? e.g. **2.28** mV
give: **25** mV
